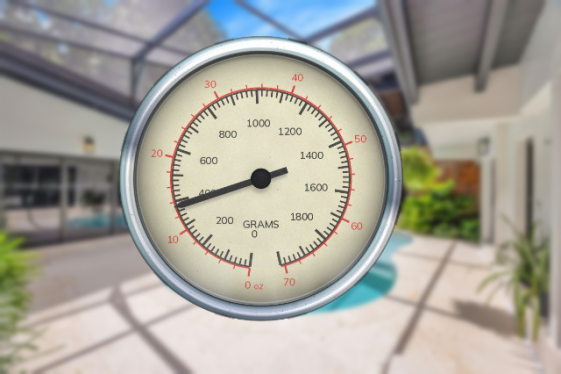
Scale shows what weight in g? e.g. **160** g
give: **380** g
